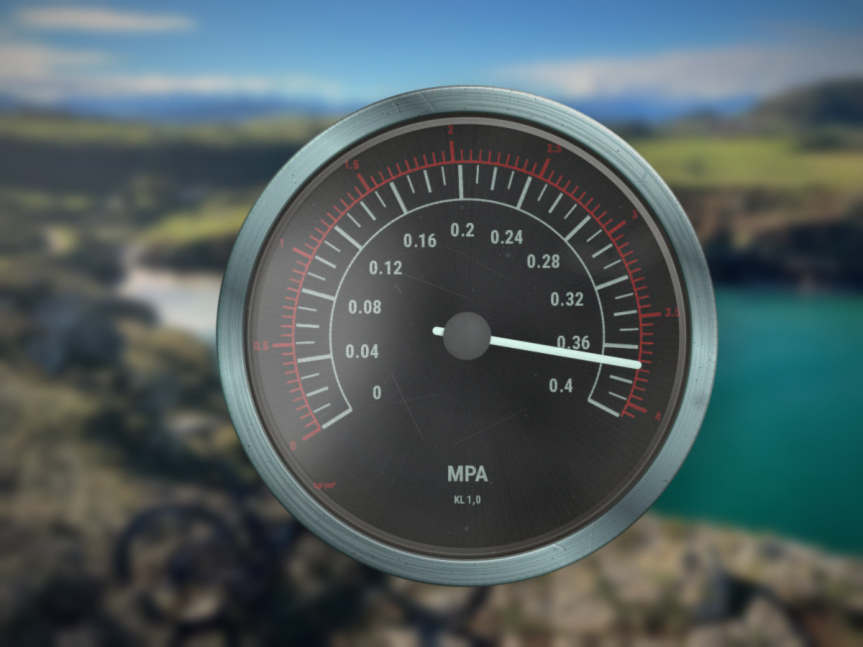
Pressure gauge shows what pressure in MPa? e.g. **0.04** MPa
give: **0.37** MPa
